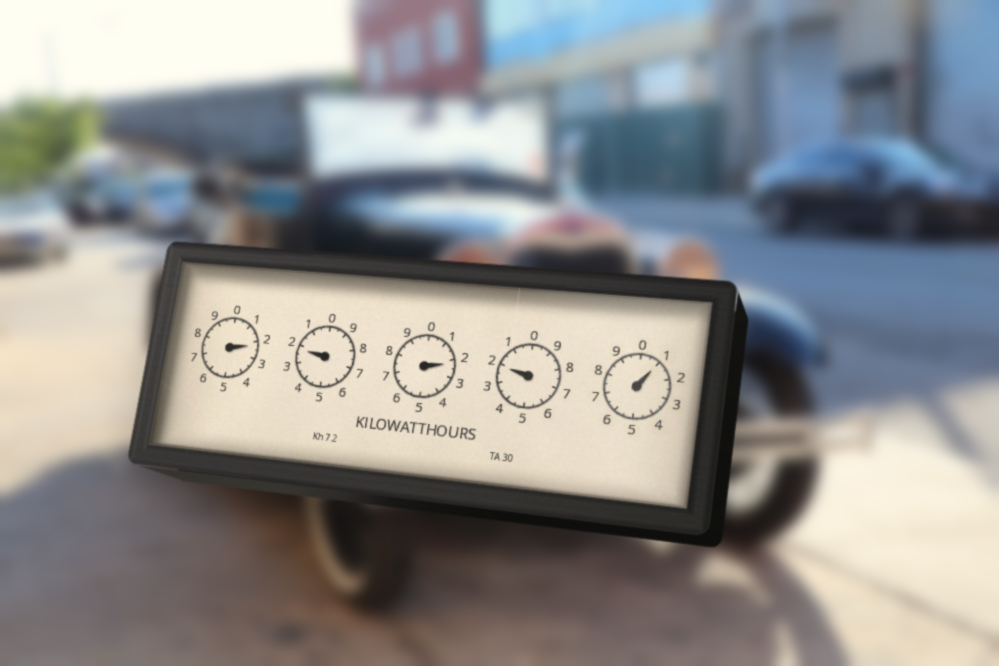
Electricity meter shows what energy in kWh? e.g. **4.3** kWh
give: **22221** kWh
